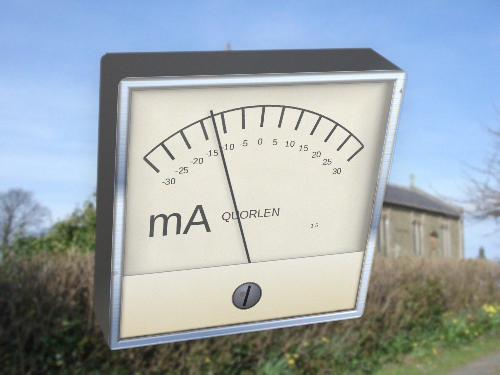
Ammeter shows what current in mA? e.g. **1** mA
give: **-12.5** mA
